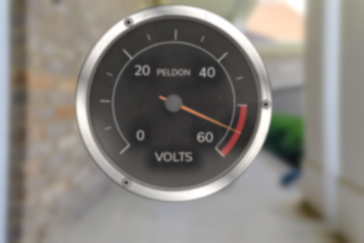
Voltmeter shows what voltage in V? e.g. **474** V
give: **55** V
